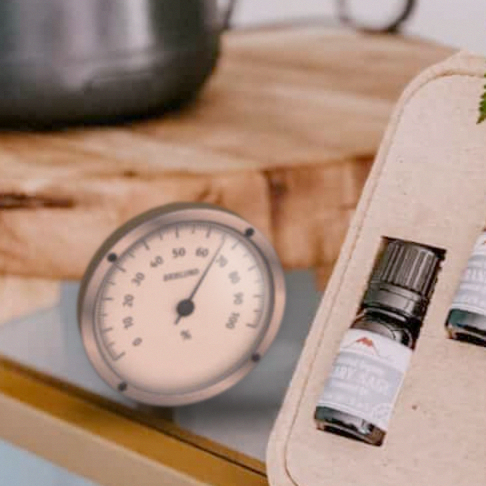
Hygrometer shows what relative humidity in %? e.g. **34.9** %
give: **65** %
